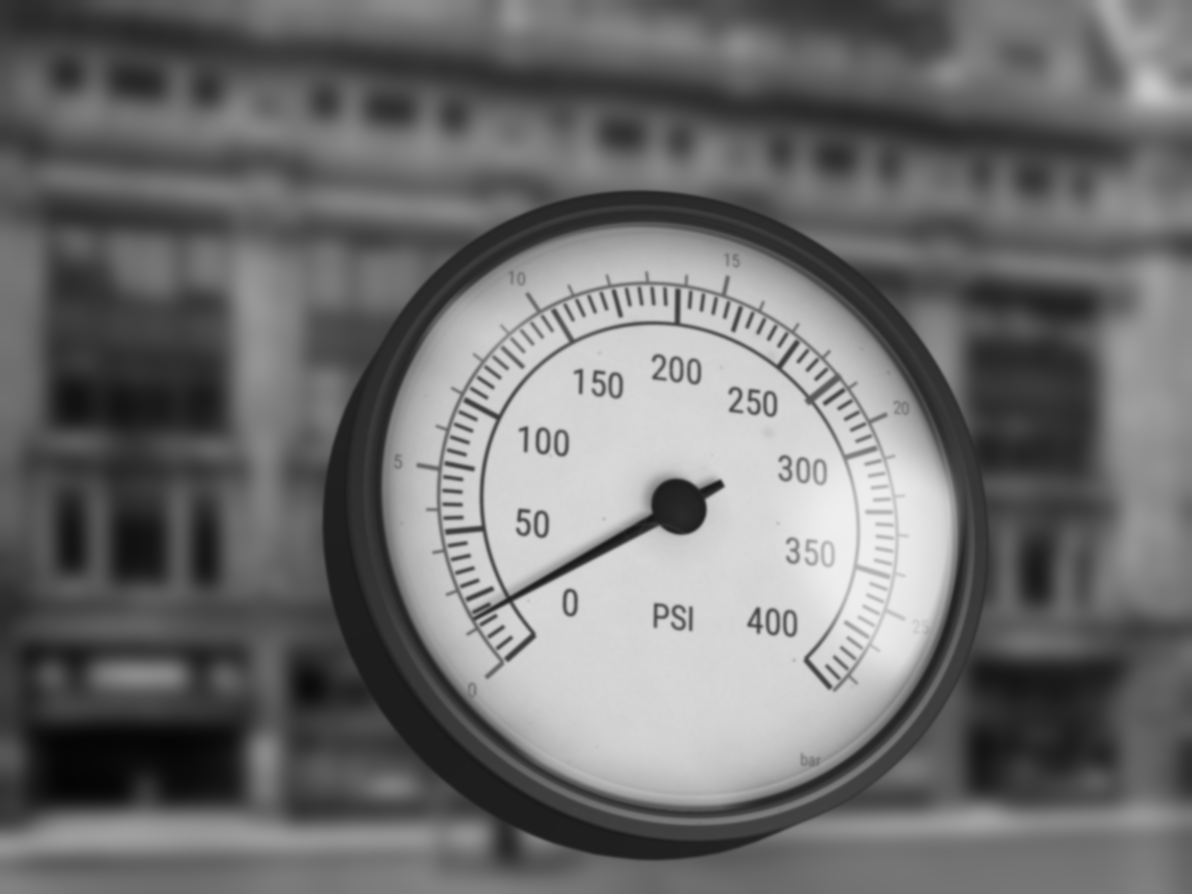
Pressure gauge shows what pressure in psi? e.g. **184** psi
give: **17.5** psi
